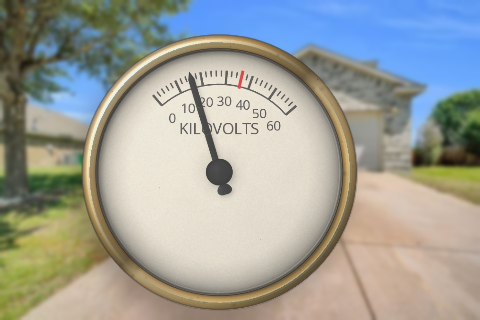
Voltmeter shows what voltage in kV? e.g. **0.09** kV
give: **16** kV
